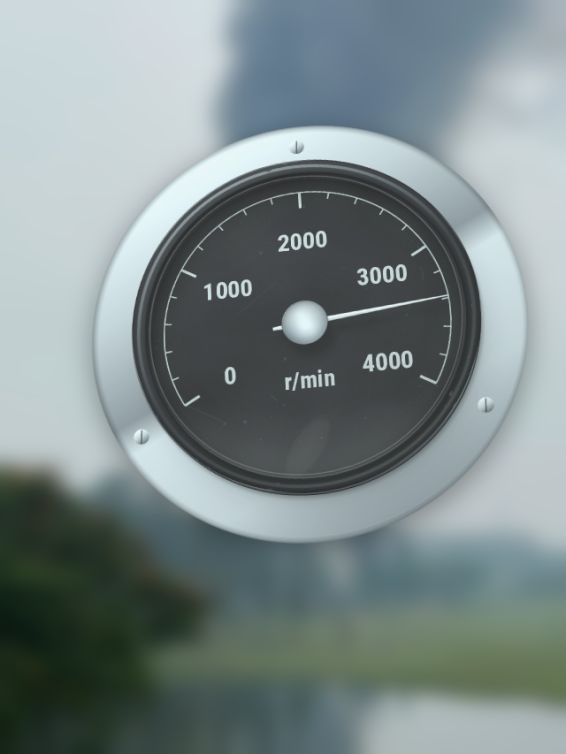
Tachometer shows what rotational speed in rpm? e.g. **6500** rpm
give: **3400** rpm
